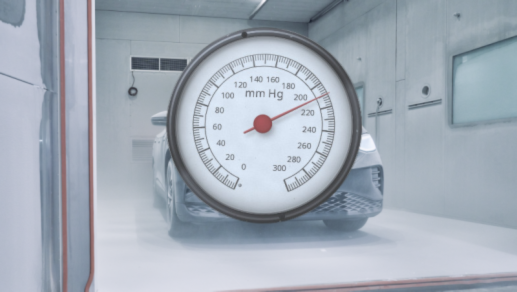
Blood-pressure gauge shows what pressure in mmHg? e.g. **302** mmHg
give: **210** mmHg
